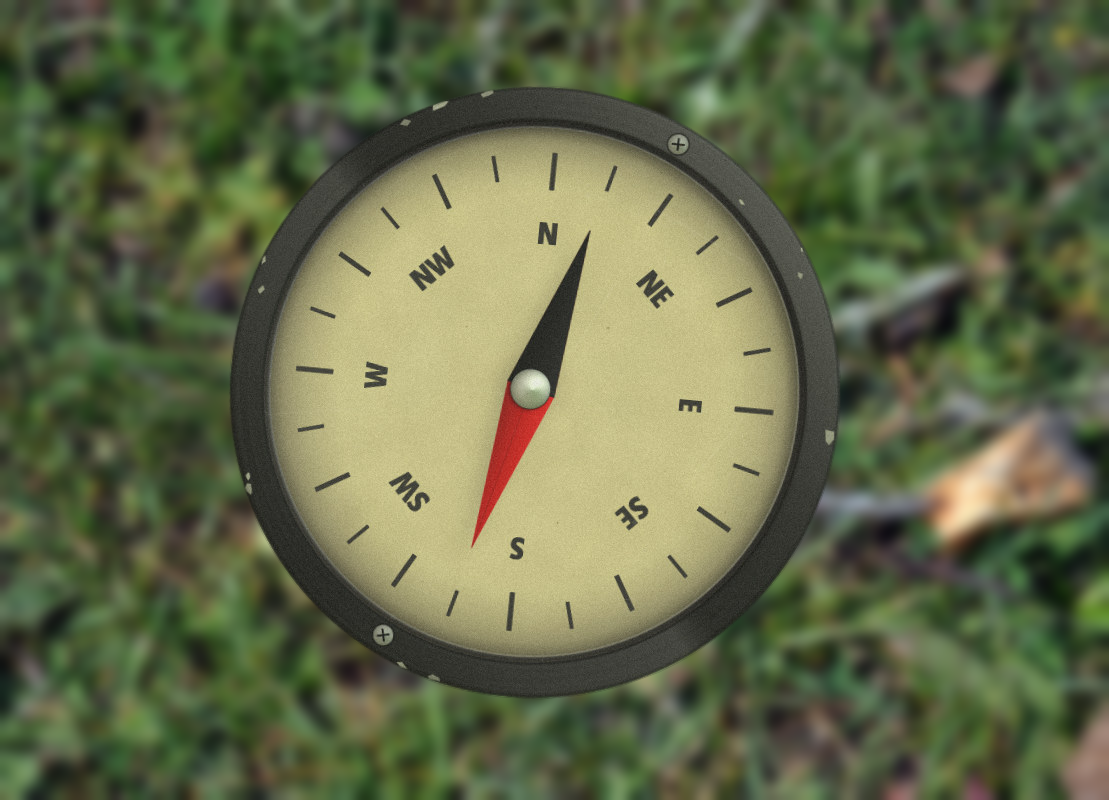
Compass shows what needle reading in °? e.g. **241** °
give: **195** °
